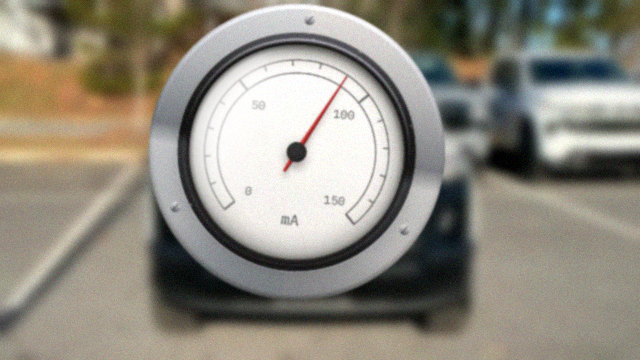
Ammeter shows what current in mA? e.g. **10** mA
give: **90** mA
